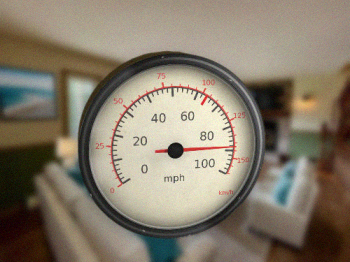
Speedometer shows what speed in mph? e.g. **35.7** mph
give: **88** mph
